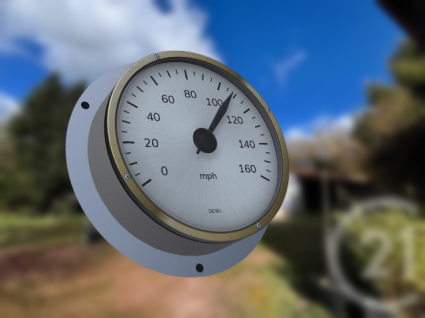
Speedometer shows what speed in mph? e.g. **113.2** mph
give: **107.5** mph
